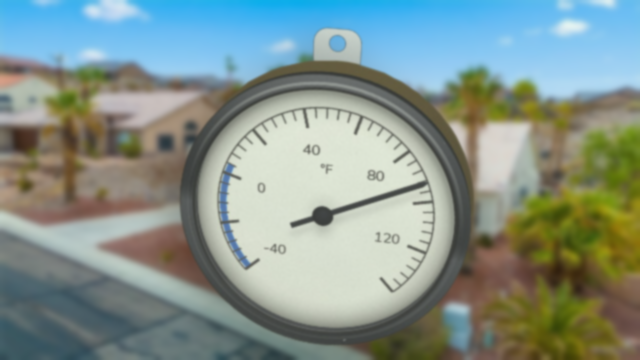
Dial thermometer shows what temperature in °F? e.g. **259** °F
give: **92** °F
